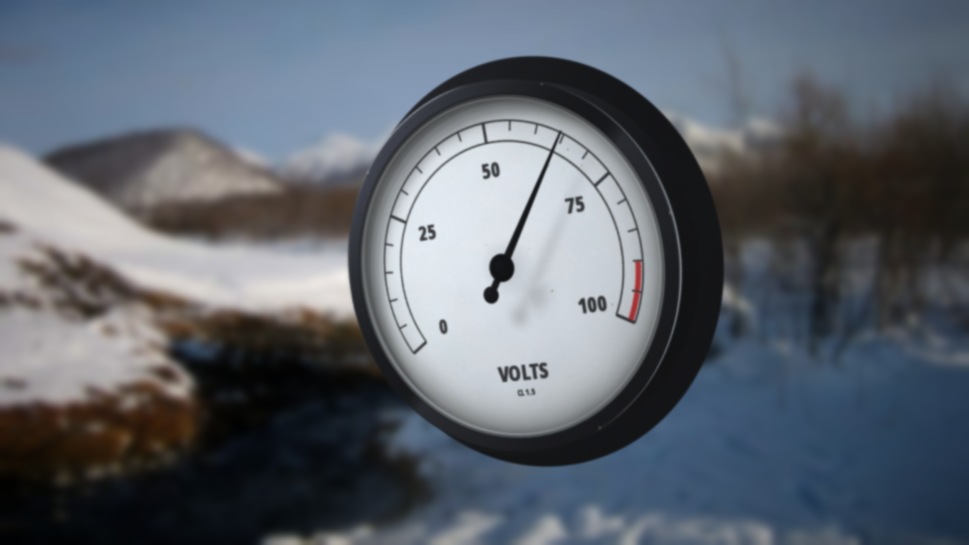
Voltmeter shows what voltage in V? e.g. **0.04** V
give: **65** V
